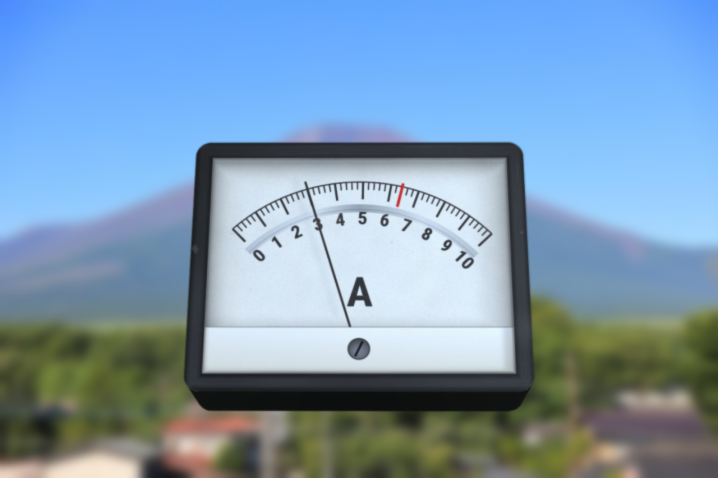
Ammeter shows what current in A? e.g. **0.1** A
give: **3** A
